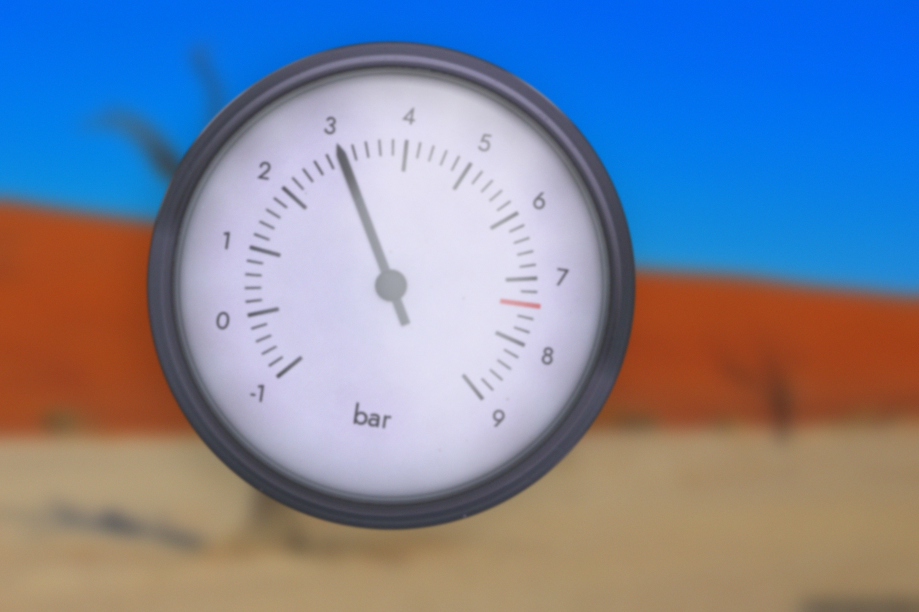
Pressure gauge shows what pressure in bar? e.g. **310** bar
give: **3** bar
